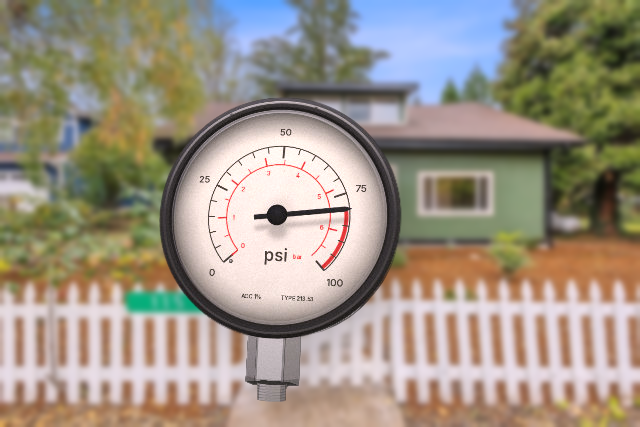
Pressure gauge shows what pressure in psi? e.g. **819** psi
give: **80** psi
